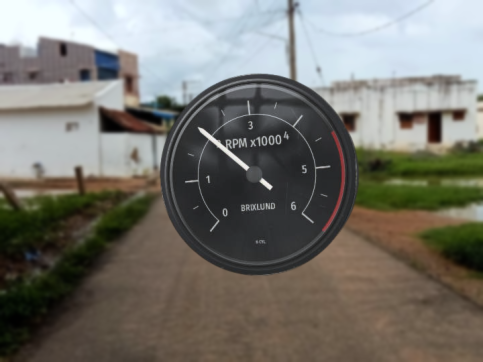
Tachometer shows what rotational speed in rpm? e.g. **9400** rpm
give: **2000** rpm
